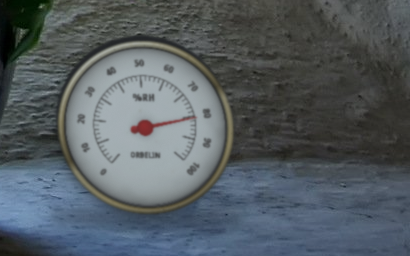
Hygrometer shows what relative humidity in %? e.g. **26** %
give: **80** %
